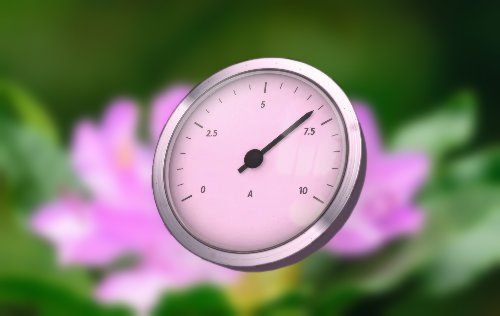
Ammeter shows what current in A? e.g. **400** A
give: **7** A
